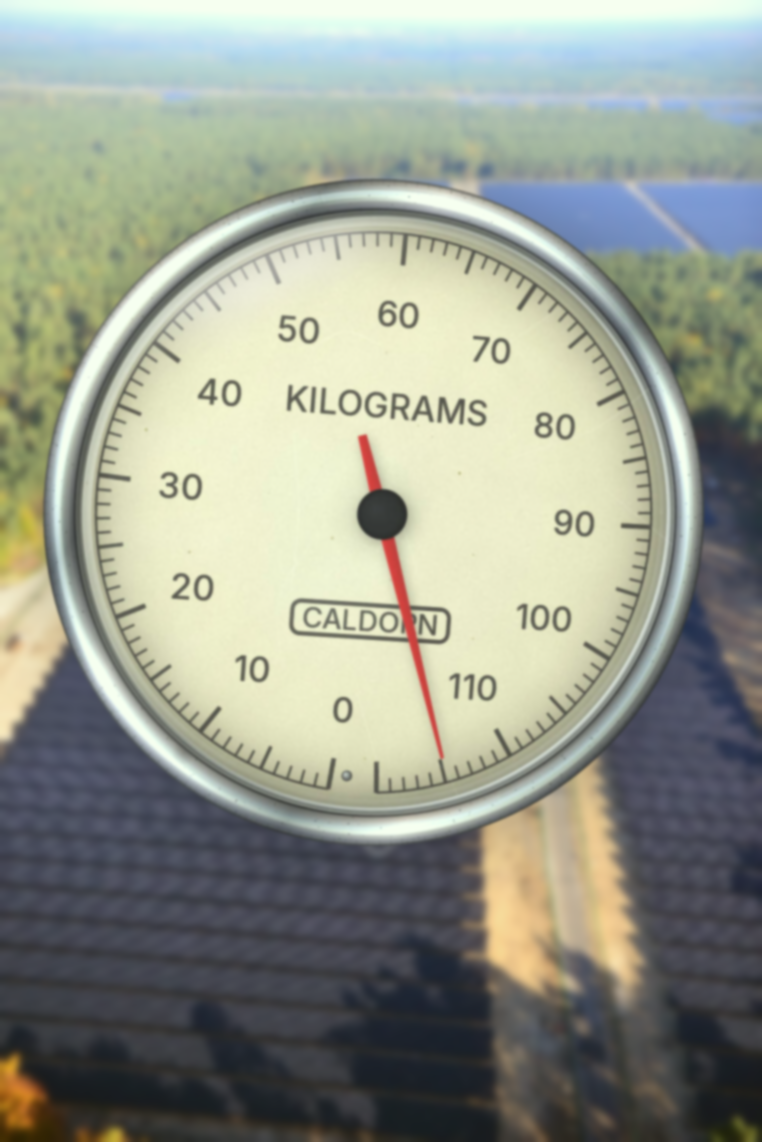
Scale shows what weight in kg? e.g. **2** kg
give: **115** kg
